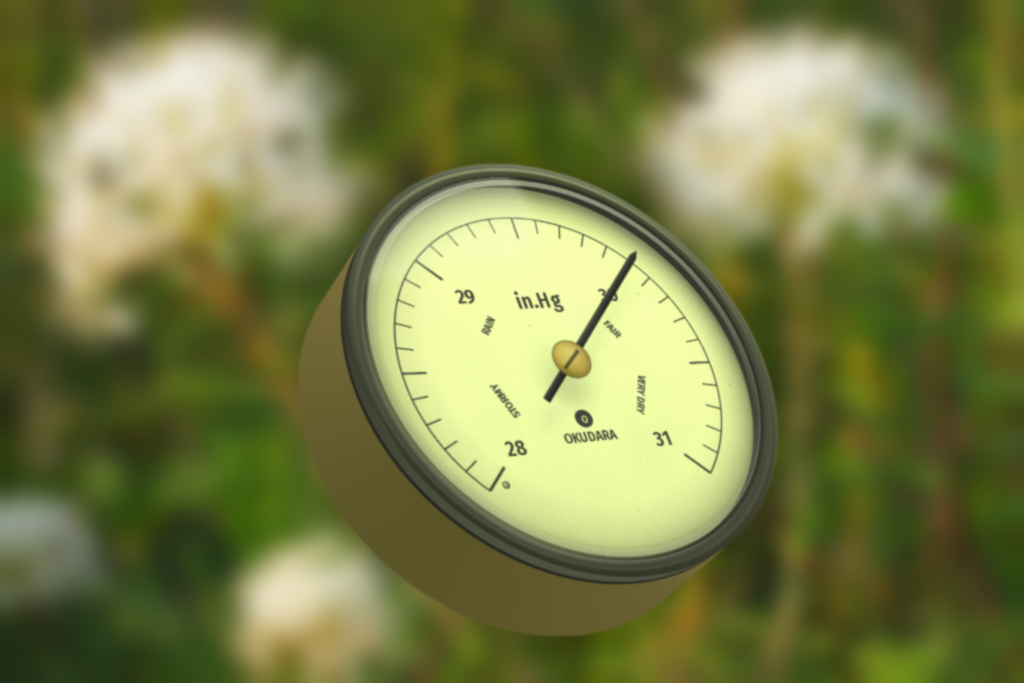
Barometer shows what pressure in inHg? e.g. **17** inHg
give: **30** inHg
